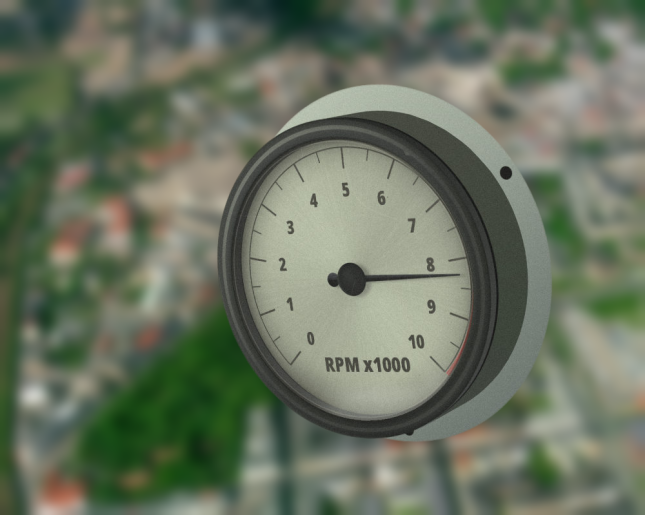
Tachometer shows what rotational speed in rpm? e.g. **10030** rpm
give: **8250** rpm
